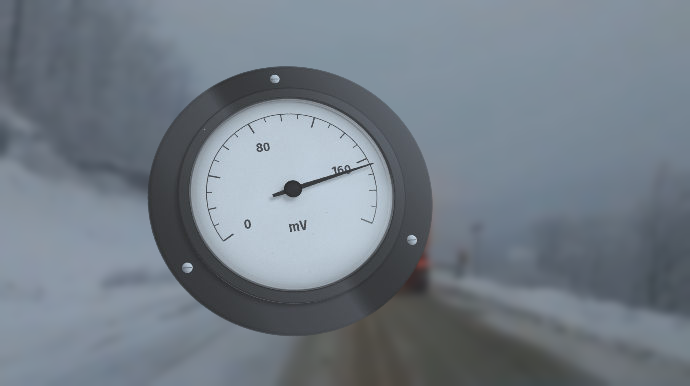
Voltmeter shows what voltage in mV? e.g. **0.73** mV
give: **165** mV
